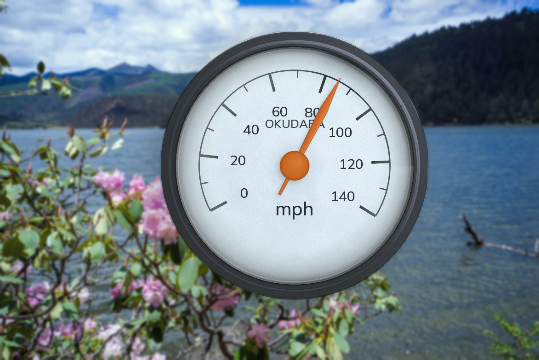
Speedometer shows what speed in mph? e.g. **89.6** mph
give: **85** mph
